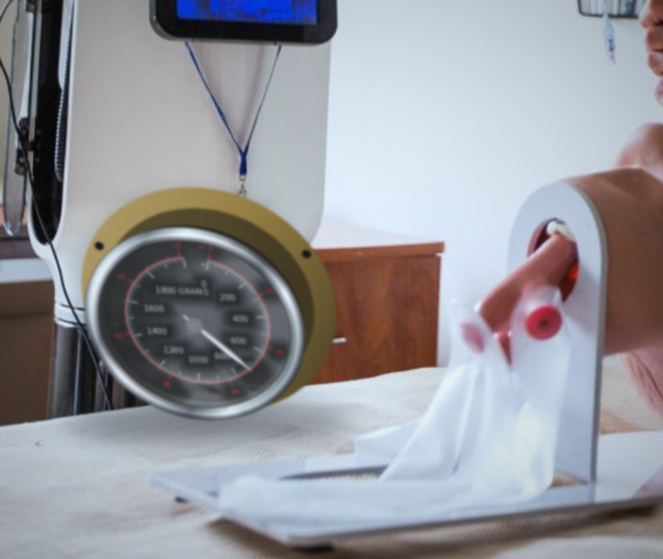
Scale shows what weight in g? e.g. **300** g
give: **700** g
